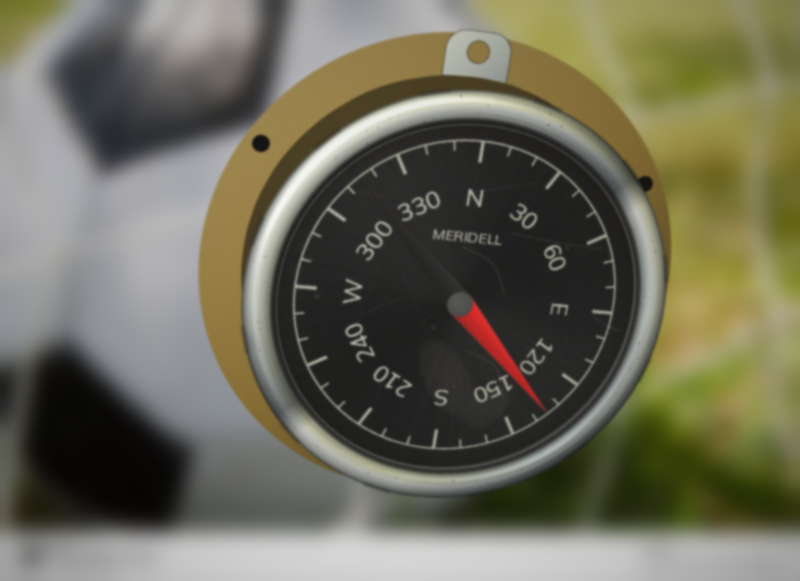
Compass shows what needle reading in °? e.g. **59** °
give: **135** °
